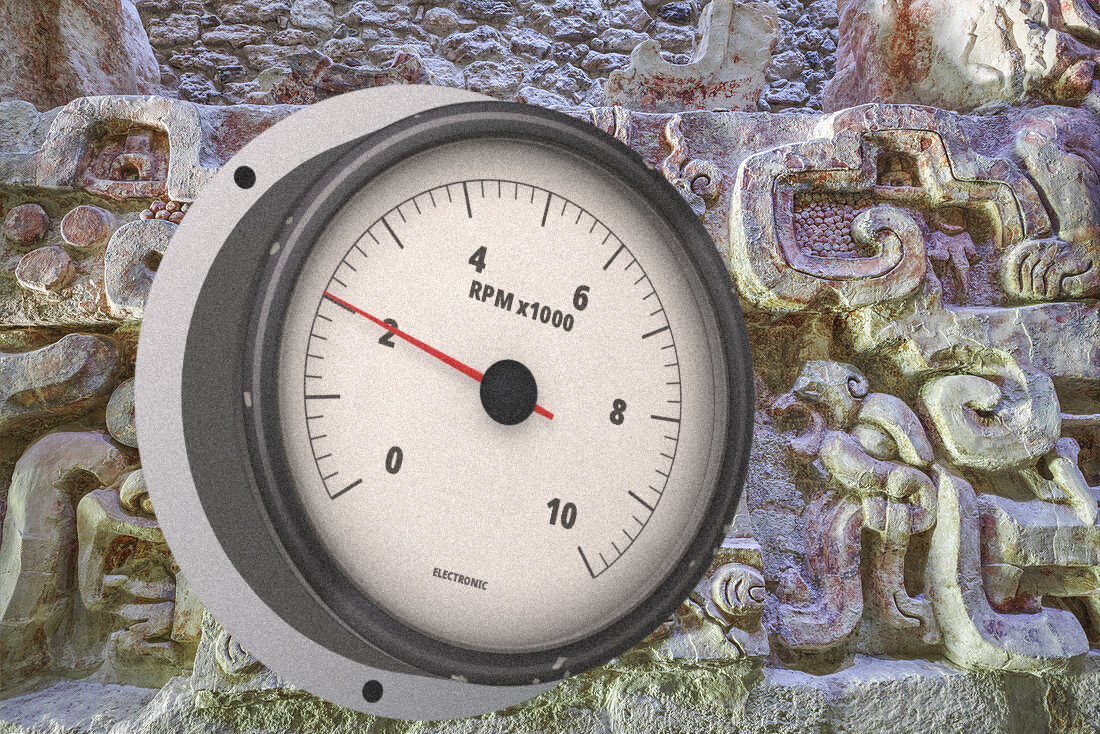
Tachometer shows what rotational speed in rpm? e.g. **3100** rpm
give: **2000** rpm
